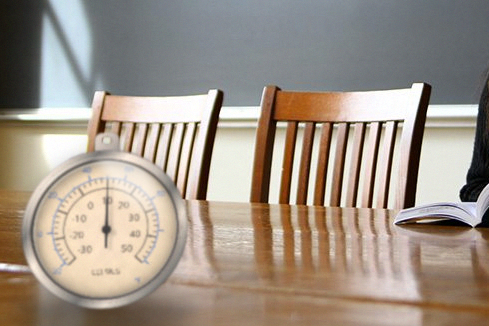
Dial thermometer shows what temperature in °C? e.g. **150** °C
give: **10** °C
